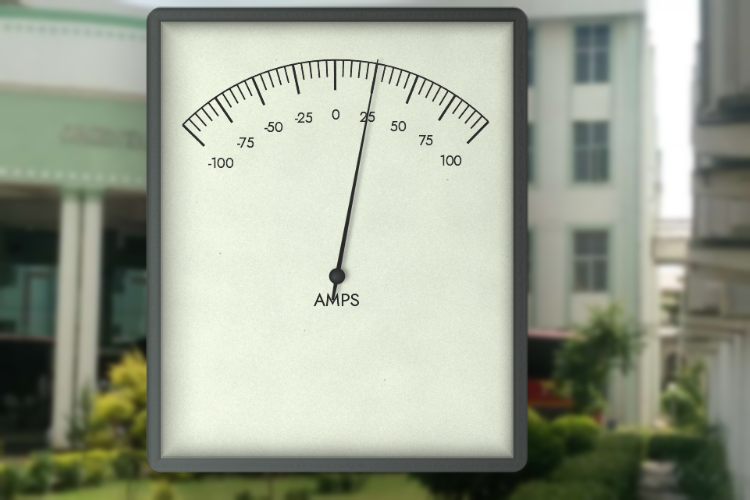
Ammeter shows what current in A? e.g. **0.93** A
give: **25** A
